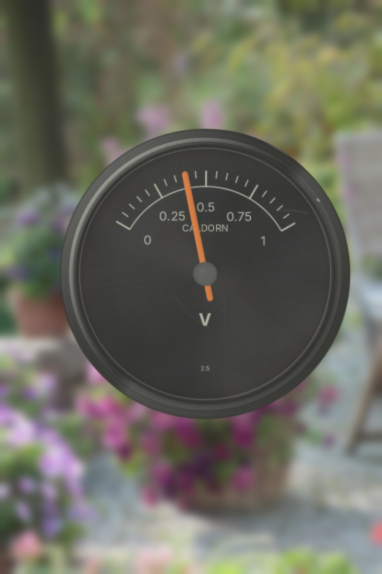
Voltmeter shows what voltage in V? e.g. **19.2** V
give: **0.4** V
